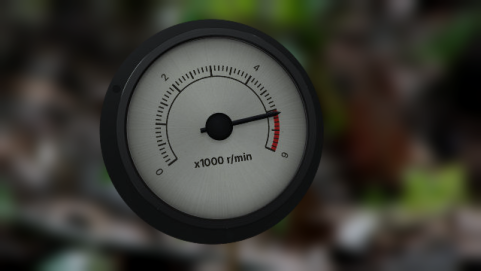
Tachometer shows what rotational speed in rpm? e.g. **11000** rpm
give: **5100** rpm
